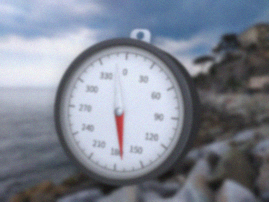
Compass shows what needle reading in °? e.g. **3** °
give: **170** °
